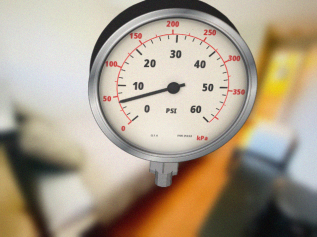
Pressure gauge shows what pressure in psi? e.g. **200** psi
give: **6** psi
